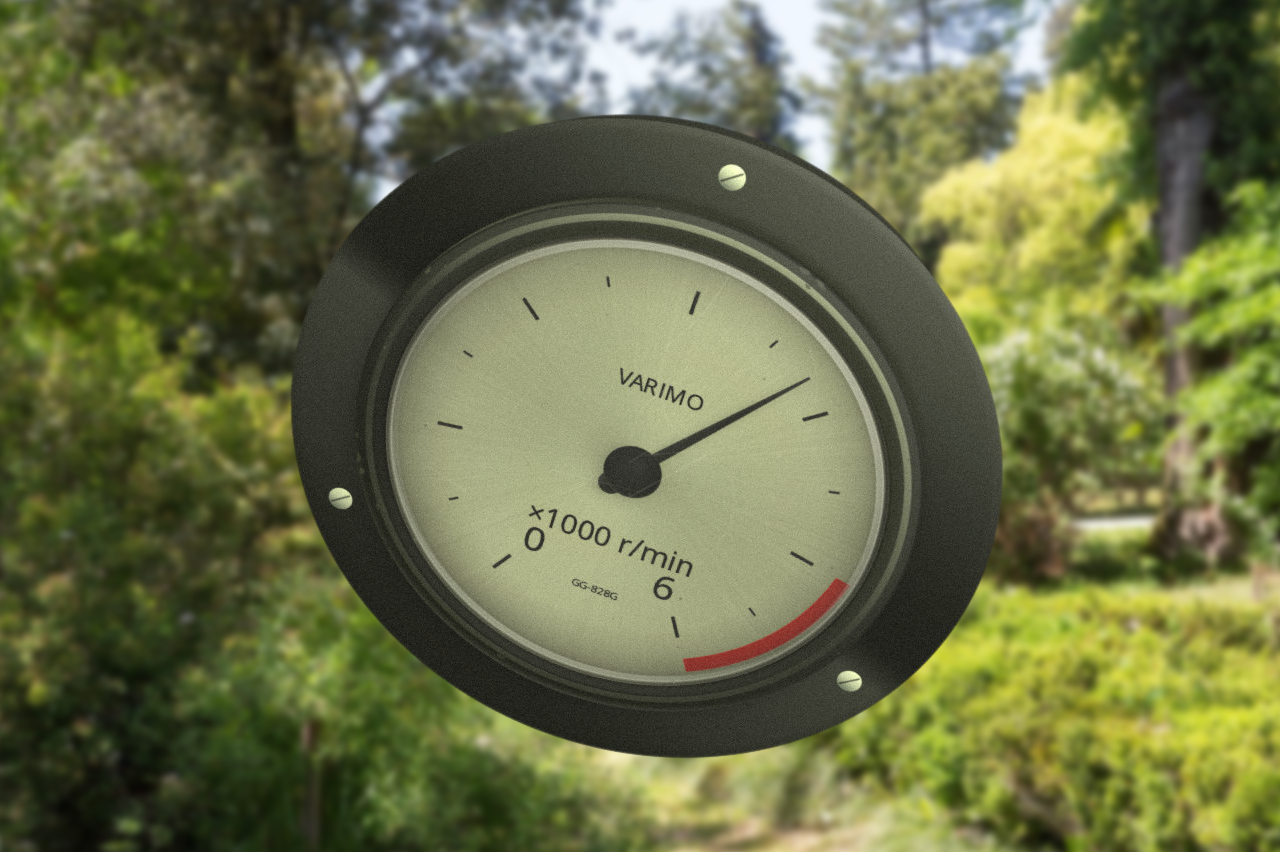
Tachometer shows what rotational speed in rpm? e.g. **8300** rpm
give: **3750** rpm
